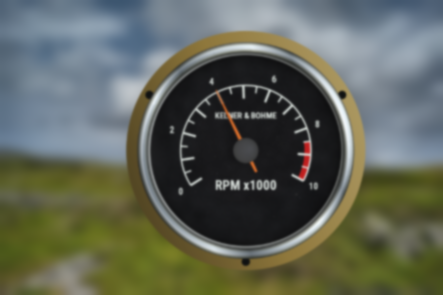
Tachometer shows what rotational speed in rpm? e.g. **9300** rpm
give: **4000** rpm
